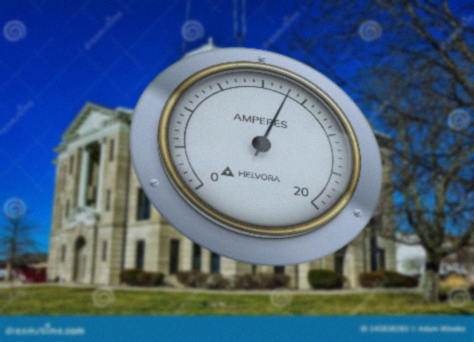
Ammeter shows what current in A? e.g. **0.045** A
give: **11.5** A
